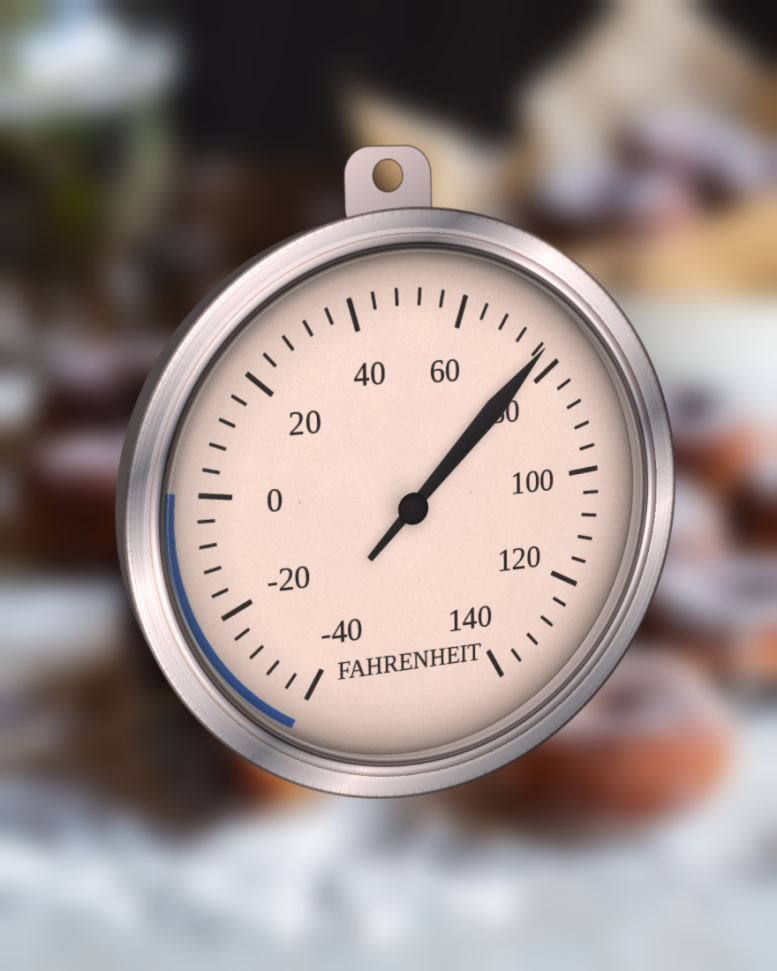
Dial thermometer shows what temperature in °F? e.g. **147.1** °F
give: **76** °F
